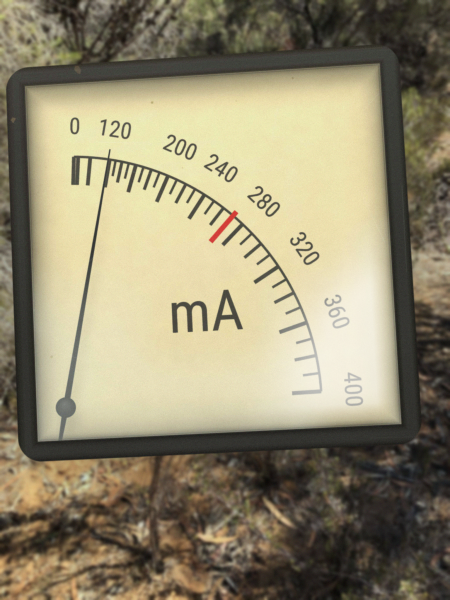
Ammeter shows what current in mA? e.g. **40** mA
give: **120** mA
